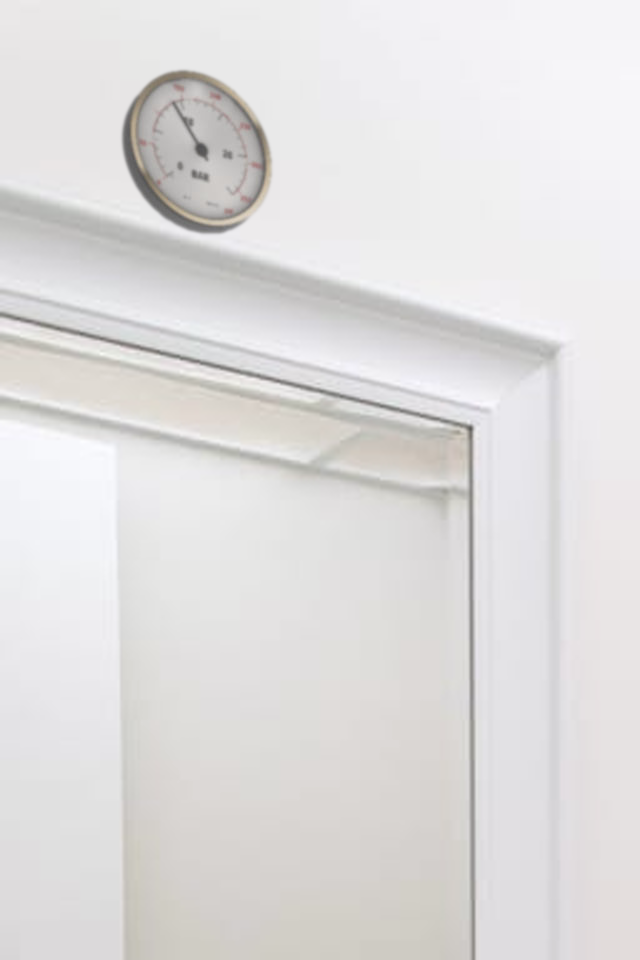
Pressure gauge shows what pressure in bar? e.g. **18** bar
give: **9** bar
